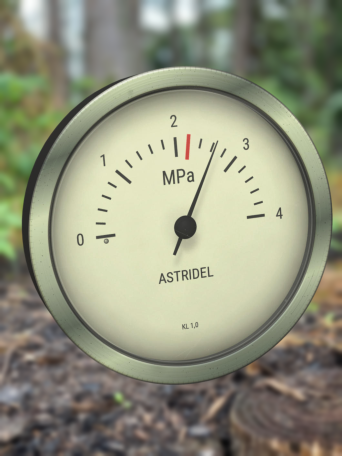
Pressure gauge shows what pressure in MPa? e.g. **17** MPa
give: **2.6** MPa
